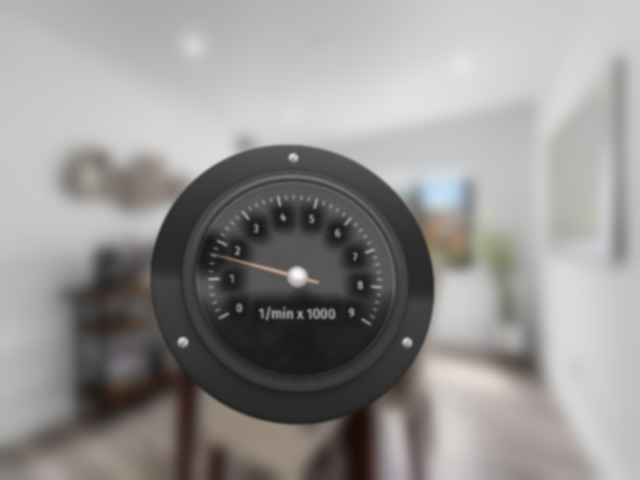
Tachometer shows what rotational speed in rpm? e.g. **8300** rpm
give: **1600** rpm
